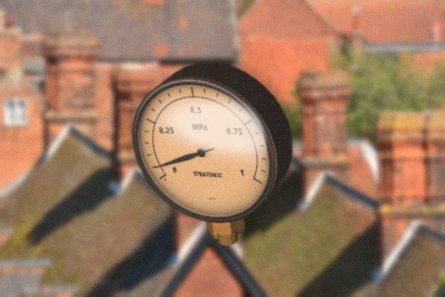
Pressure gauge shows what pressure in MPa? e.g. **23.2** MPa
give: **0.05** MPa
